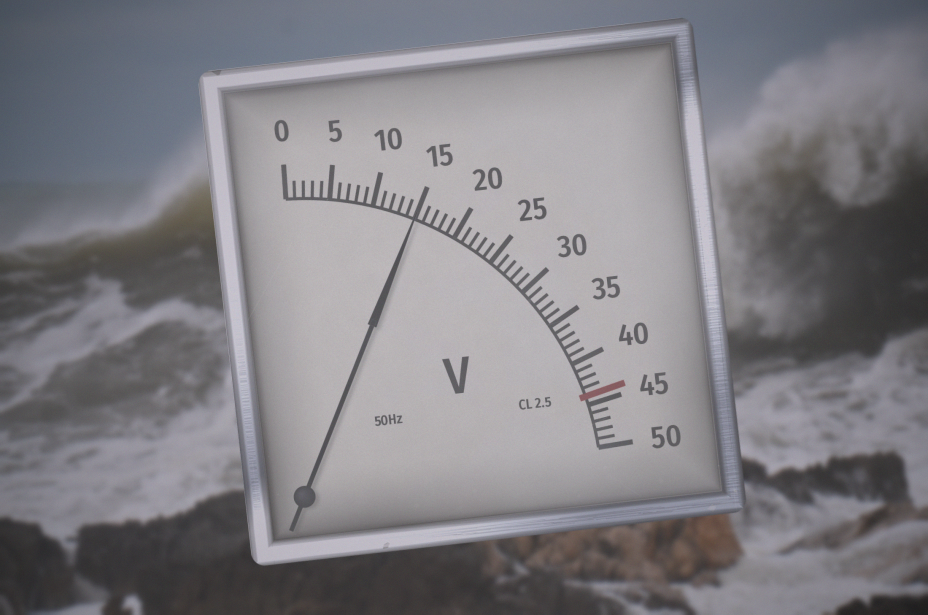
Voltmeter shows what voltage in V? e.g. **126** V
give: **15** V
